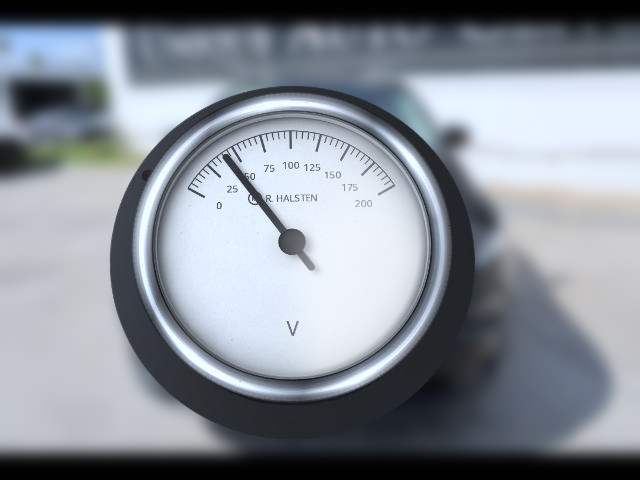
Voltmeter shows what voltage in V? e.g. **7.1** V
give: **40** V
